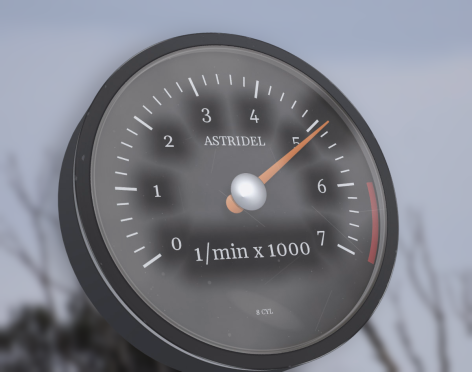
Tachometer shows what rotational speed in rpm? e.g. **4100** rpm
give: **5100** rpm
